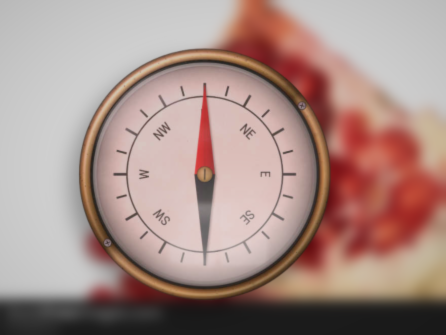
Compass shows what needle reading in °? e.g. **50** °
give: **0** °
